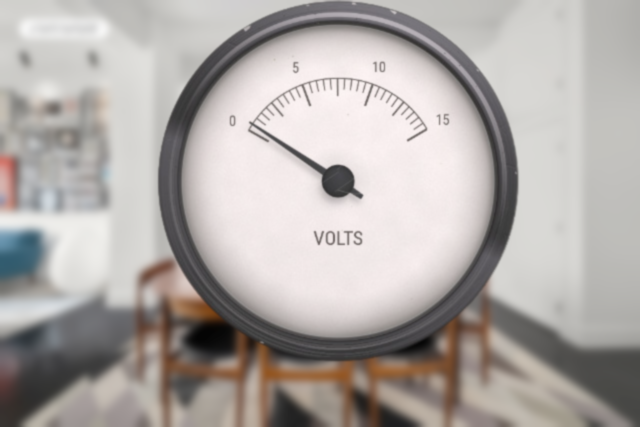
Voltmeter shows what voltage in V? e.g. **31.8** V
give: **0.5** V
